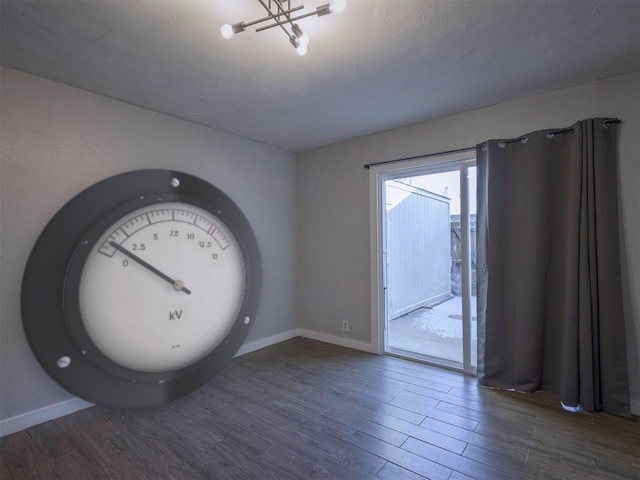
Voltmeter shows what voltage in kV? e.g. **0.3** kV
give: **1** kV
